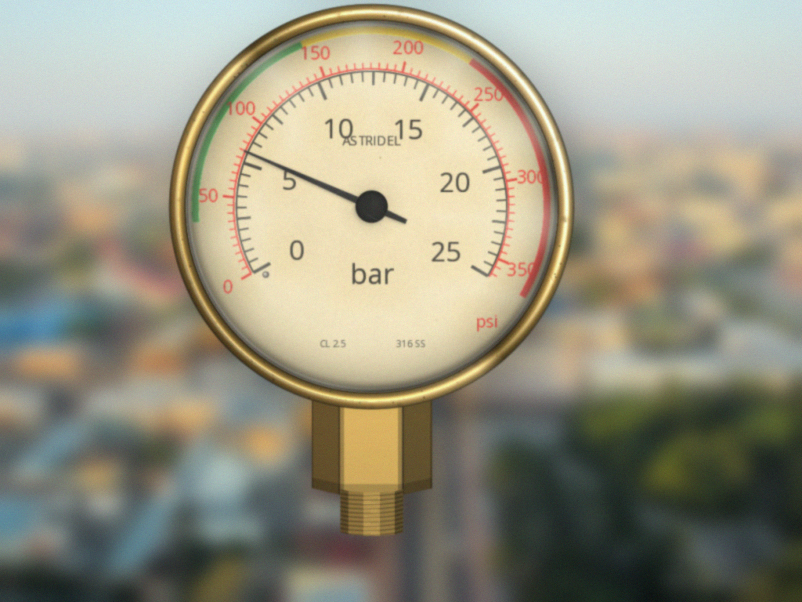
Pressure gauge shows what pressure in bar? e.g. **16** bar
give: **5.5** bar
